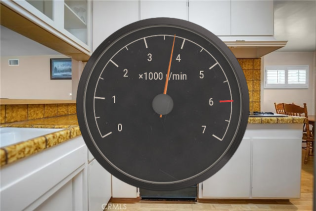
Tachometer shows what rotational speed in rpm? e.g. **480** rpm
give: **3750** rpm
